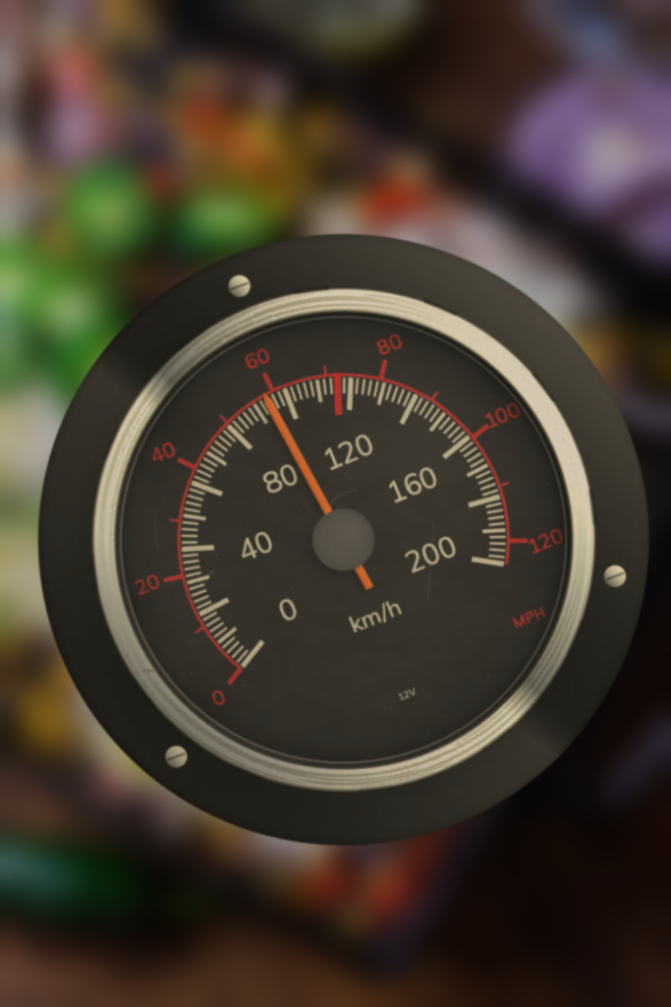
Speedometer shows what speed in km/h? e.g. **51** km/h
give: **94** km/h
